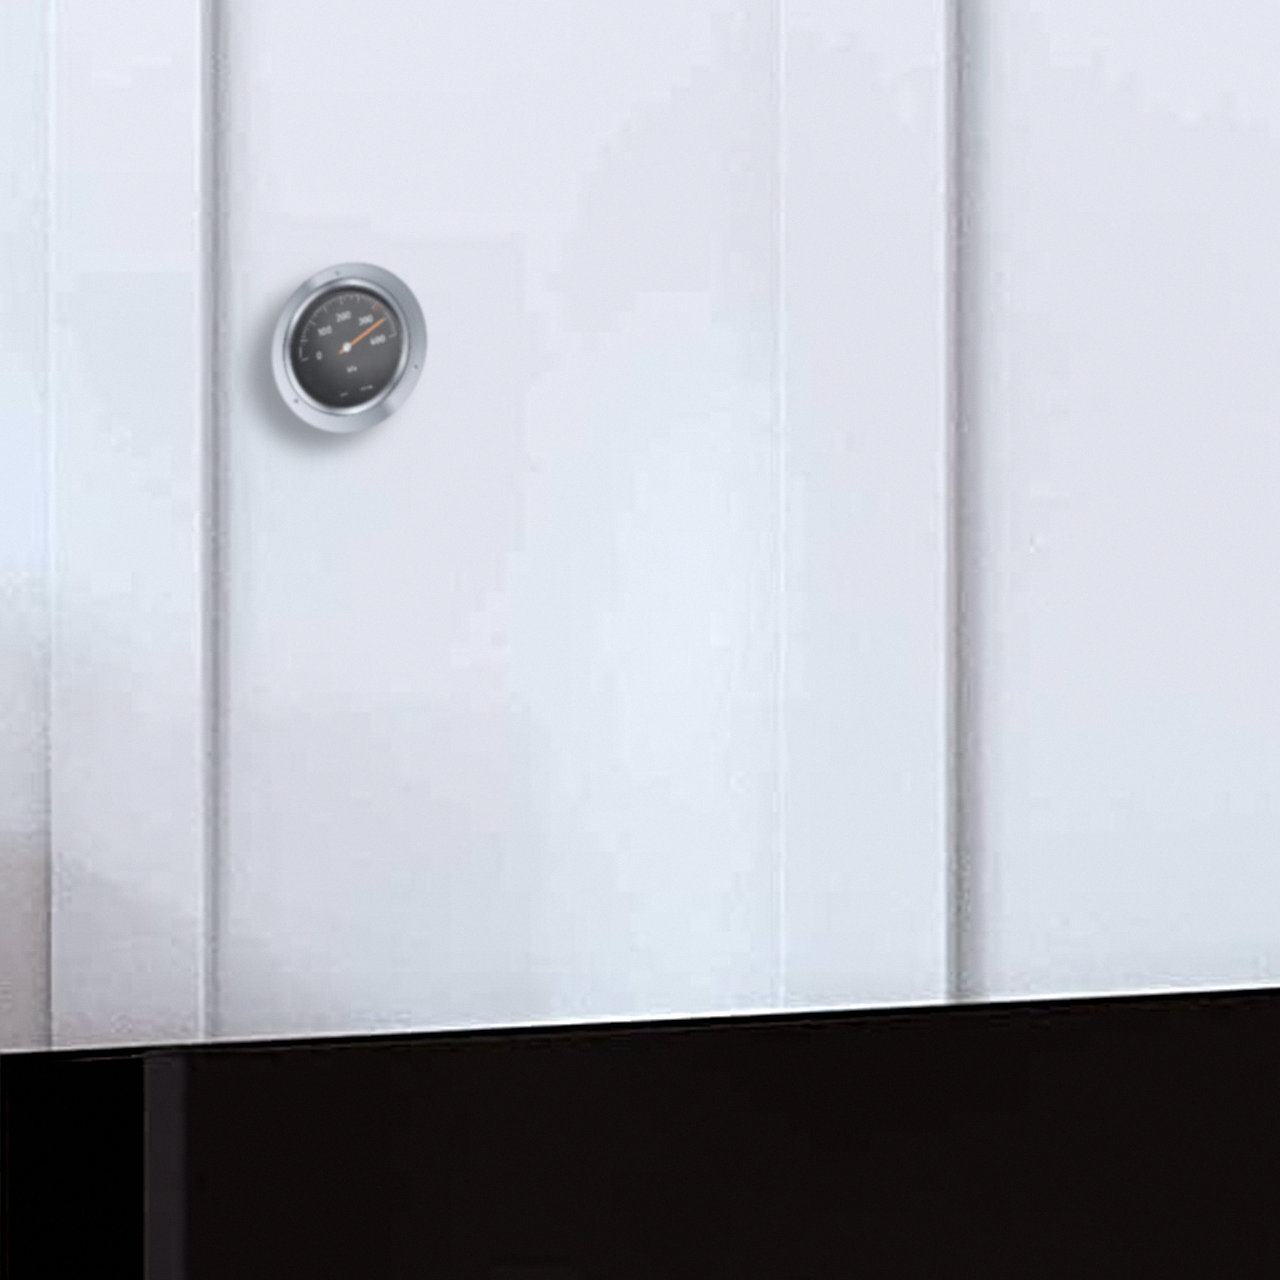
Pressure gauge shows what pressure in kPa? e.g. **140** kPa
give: **350** kPa
